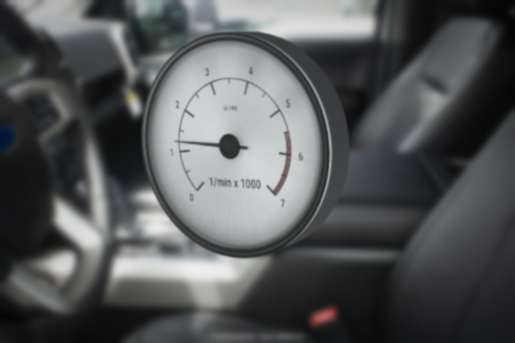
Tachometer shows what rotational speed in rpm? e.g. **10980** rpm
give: **1250** rpm
